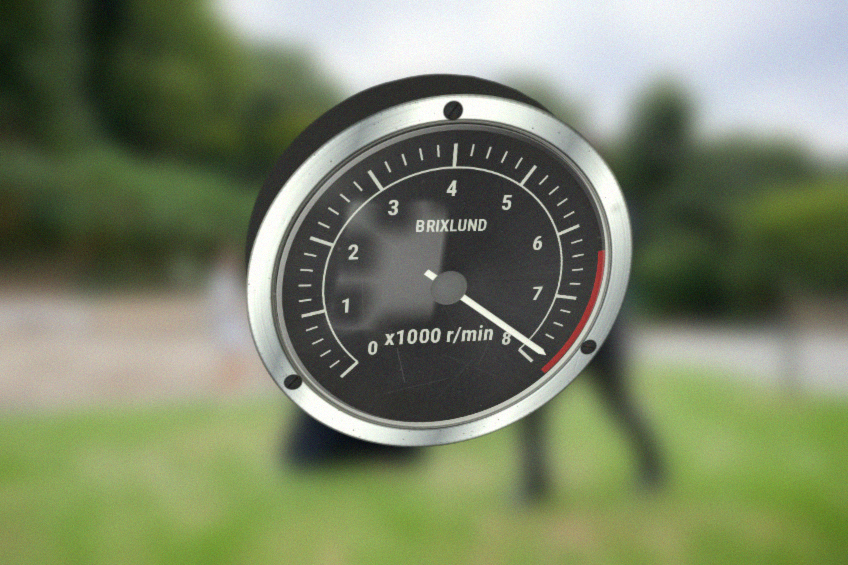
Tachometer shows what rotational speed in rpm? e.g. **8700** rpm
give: **7800** rpm
